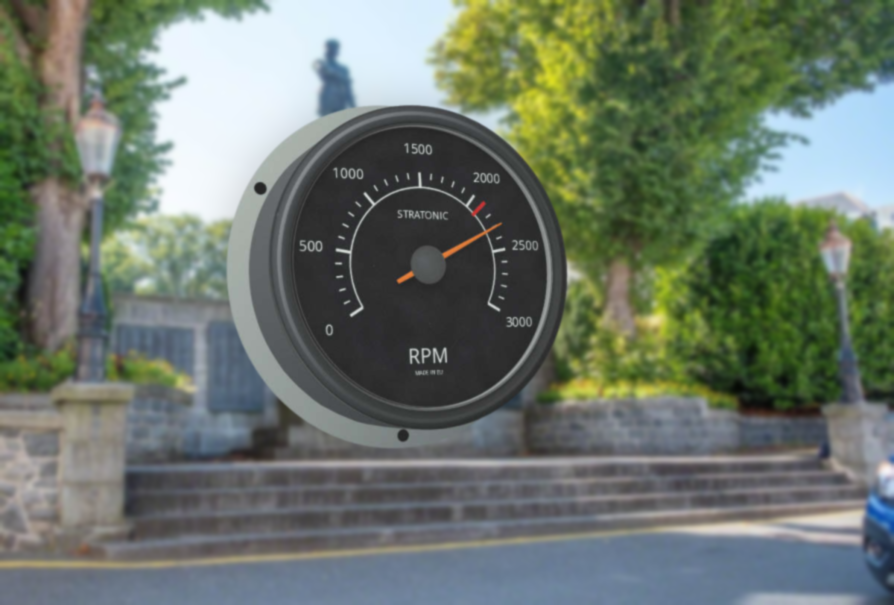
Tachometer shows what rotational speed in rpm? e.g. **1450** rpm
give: **2300** rpm
